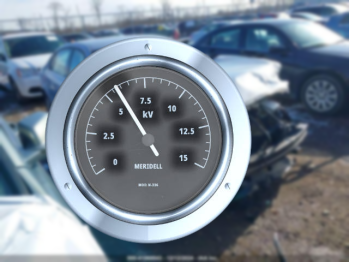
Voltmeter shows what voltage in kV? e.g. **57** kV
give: **5.75** kV
